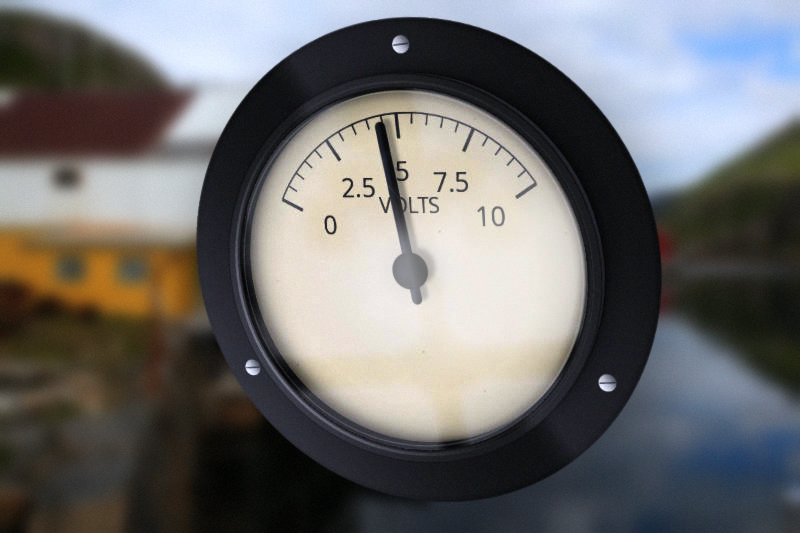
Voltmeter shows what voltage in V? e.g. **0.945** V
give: **4.5** V
